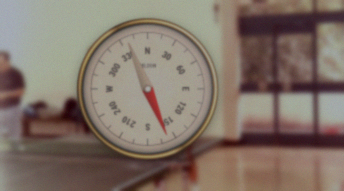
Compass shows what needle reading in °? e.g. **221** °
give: **157.5** °
